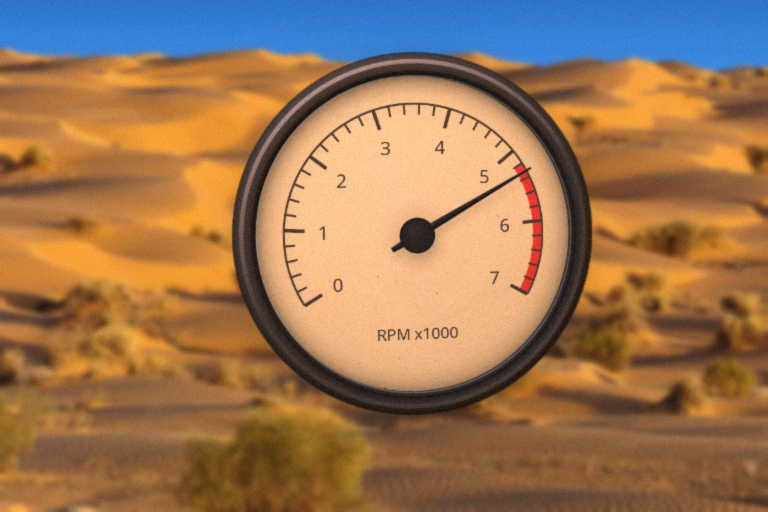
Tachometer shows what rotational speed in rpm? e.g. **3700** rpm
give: **5300** rpm
